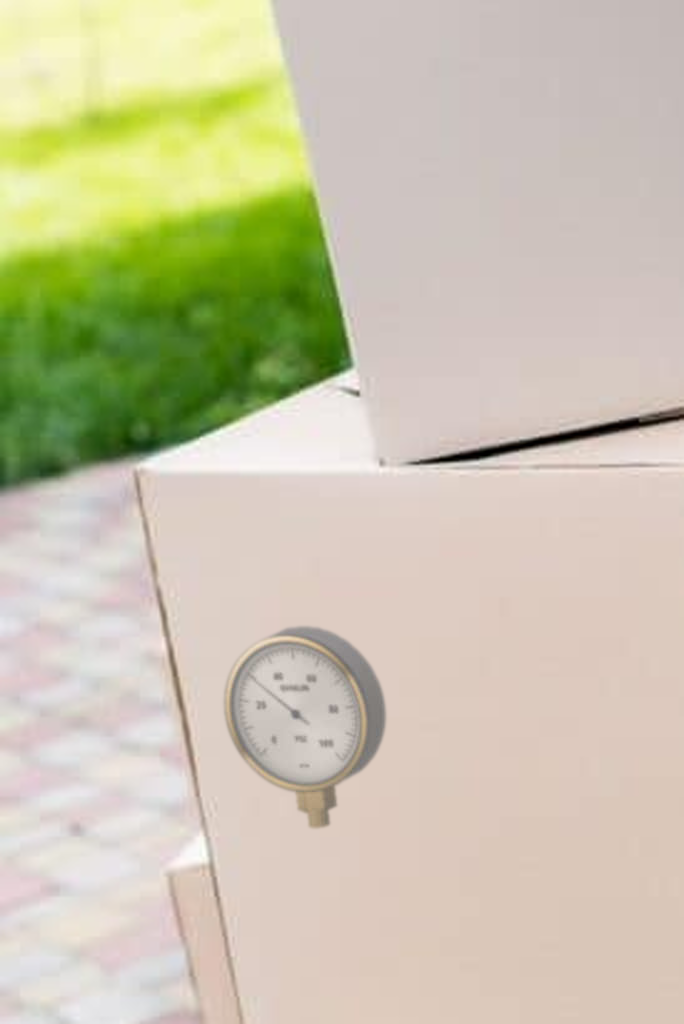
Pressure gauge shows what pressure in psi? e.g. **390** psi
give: **30** psi
